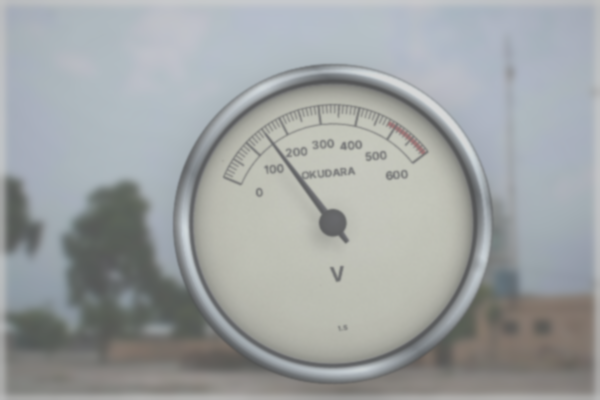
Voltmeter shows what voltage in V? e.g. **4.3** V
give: **150** V
